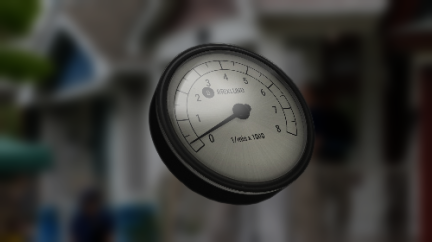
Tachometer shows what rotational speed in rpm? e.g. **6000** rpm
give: **250** rpm
